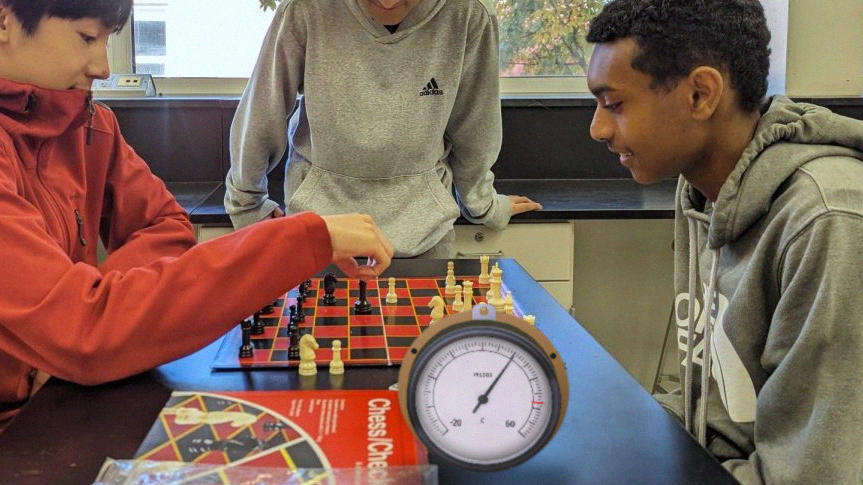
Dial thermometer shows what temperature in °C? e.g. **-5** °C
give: **30** °C
